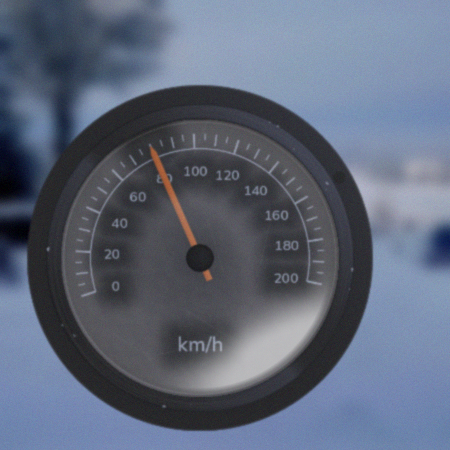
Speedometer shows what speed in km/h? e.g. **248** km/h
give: **80** km/h
